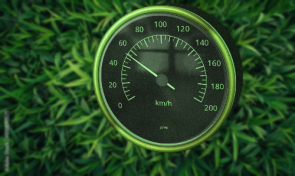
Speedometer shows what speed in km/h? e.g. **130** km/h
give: **55** km/h
